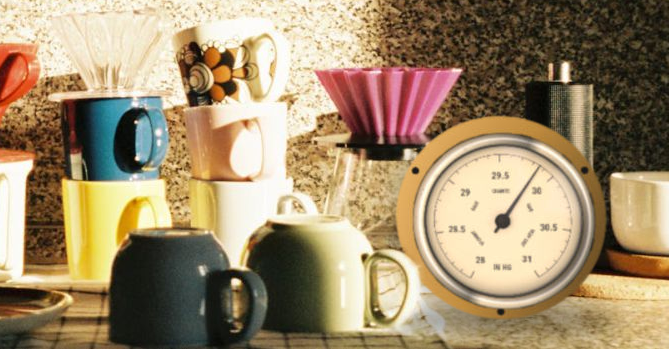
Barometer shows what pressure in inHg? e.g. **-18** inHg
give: **29.85** inHg
